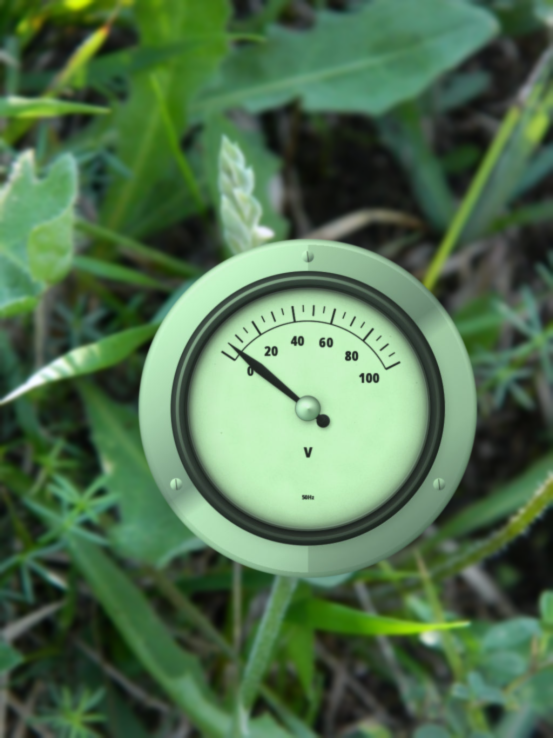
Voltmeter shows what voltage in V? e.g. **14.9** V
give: **5** V
